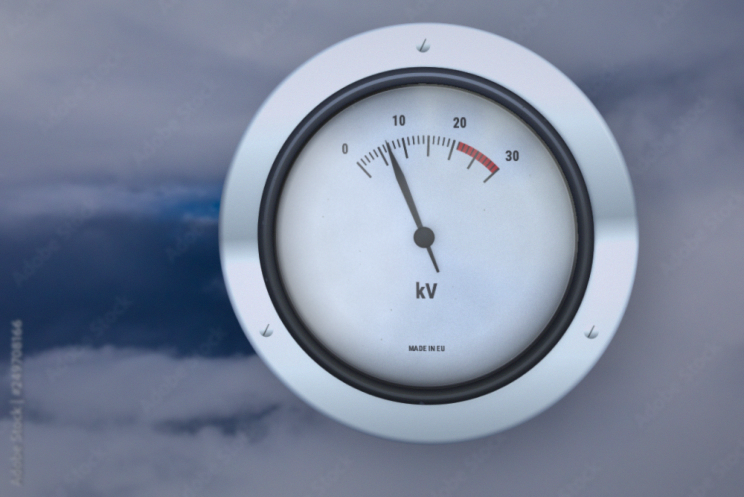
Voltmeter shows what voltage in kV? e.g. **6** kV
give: **7** kV
